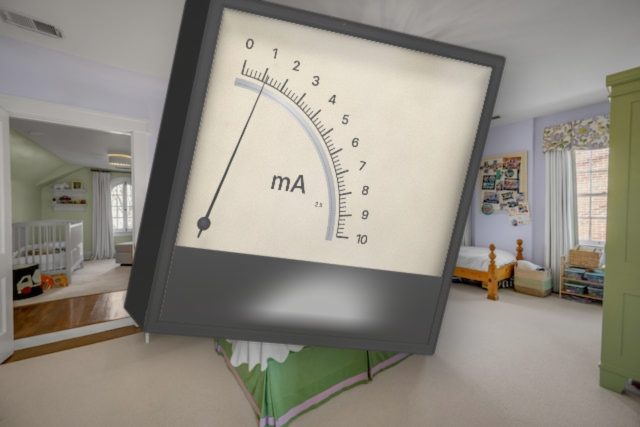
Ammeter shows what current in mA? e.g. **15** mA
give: **1** mA
